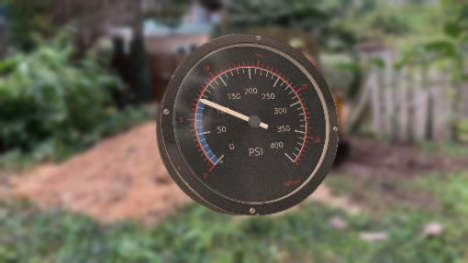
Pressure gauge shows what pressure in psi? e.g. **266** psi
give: **100** psi
